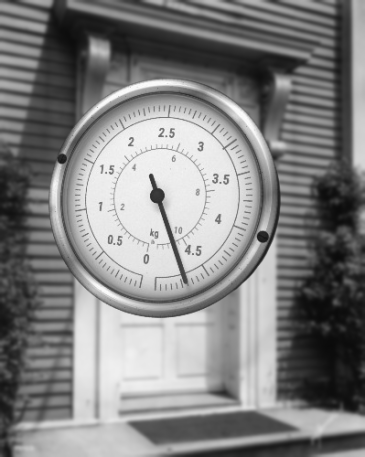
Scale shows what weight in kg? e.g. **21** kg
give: **4.7** kg
